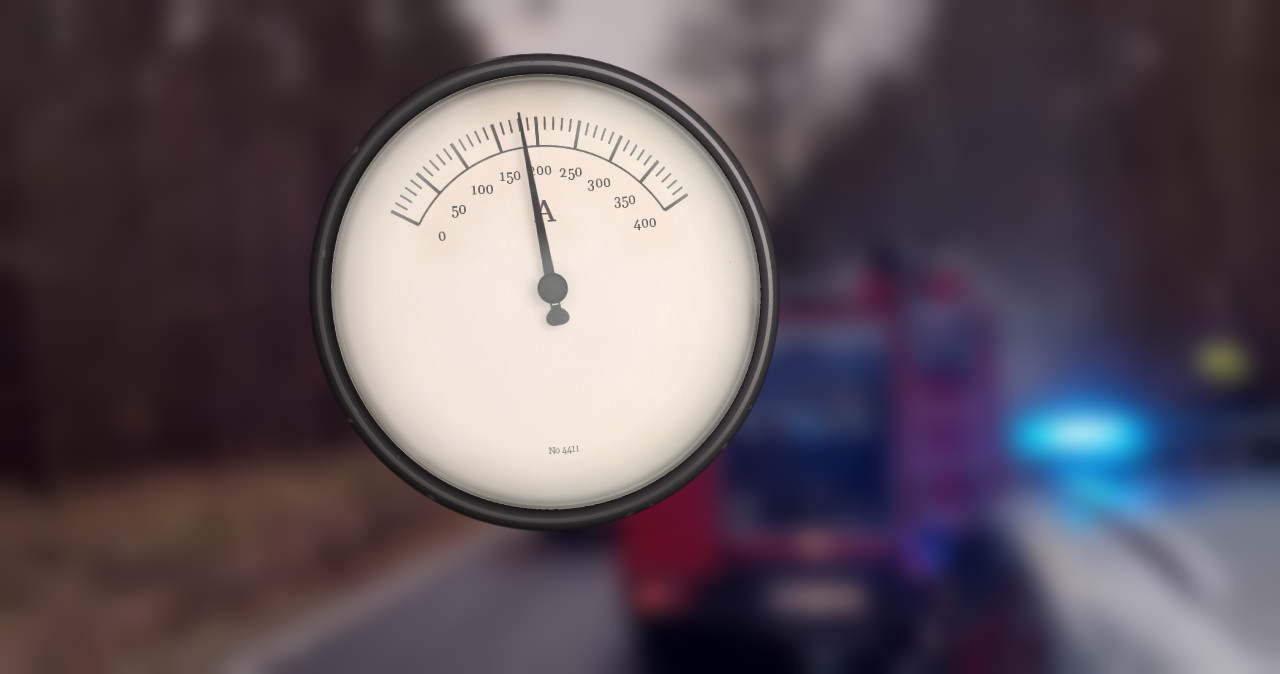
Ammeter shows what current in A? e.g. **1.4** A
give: **180** A
